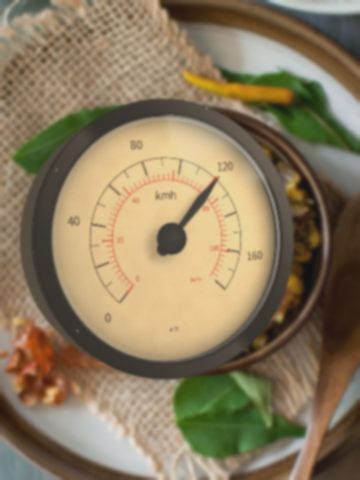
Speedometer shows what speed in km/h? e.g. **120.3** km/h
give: **120** km/h
